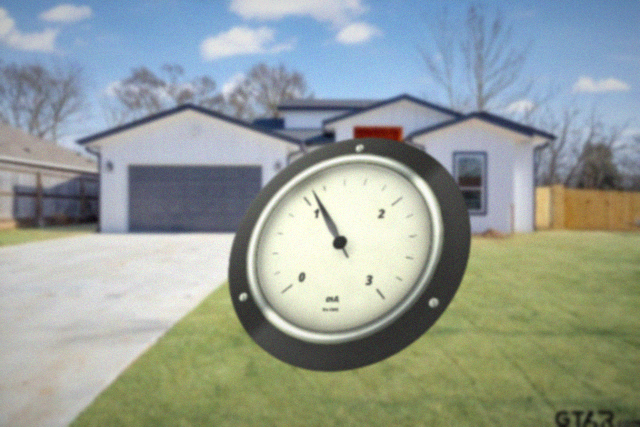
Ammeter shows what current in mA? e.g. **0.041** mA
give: **1.1** mA
